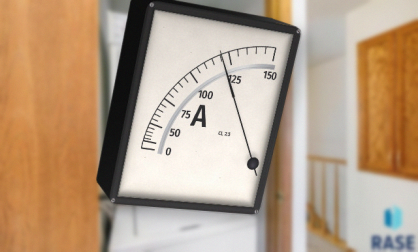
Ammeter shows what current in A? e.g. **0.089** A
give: **120** A
